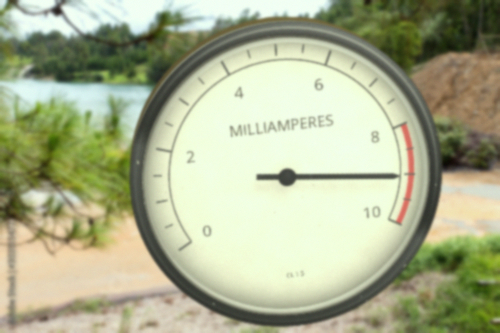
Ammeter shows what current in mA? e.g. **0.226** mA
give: **9** mA
